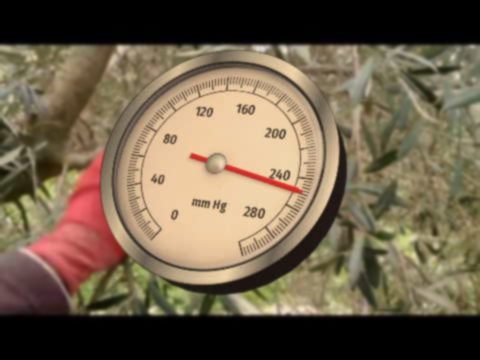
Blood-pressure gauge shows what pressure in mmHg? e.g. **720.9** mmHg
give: **250** mmHg
